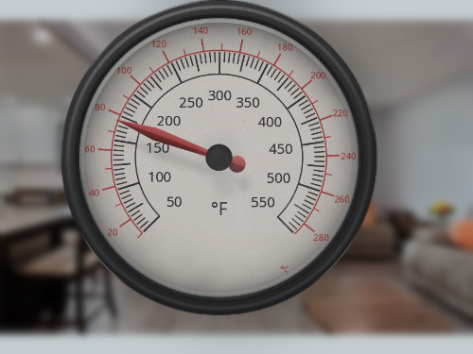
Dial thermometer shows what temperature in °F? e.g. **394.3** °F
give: **170** °F
